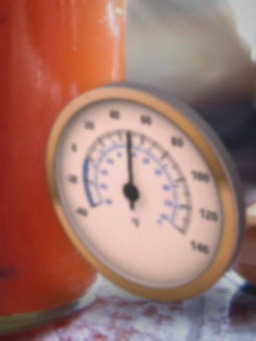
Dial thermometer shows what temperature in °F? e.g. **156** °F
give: **50** °F
